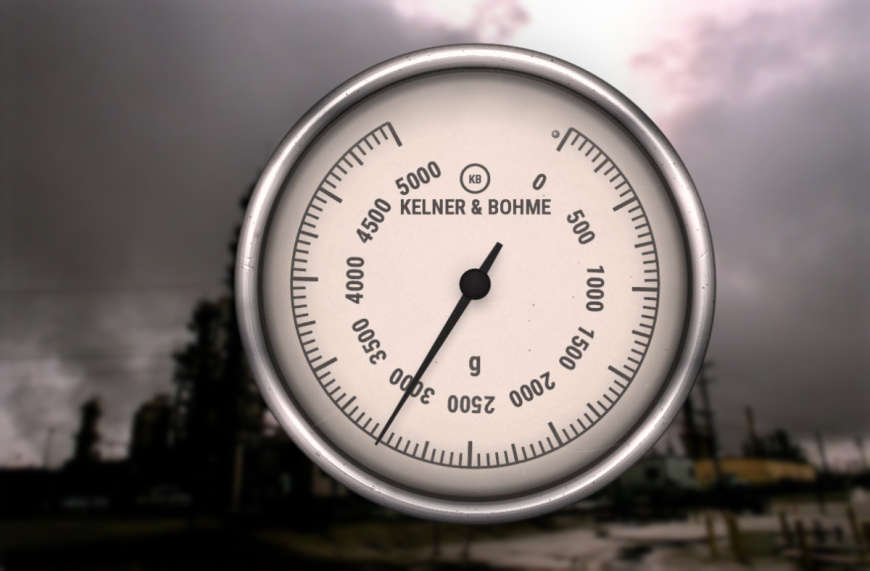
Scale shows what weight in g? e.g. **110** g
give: **3000** g
